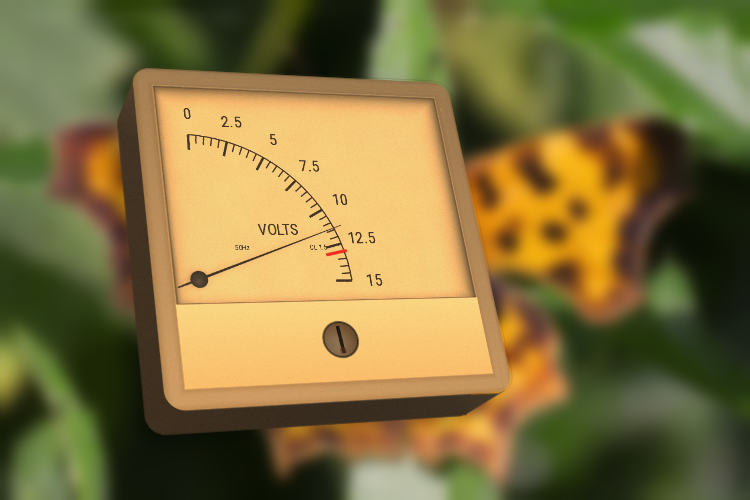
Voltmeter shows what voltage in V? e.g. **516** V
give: **11.5** V
